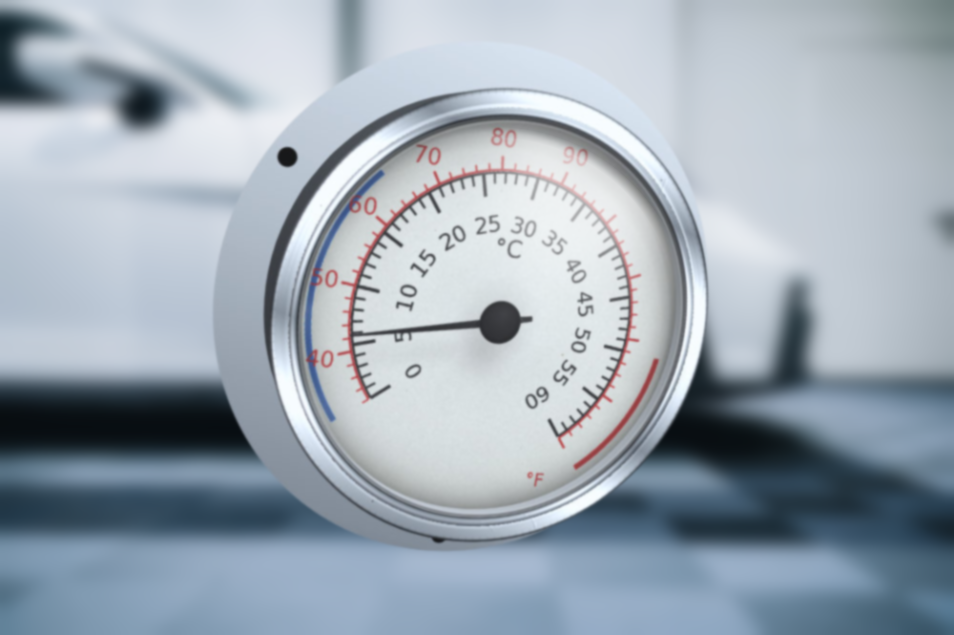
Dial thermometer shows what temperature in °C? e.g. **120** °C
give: **6** °C
